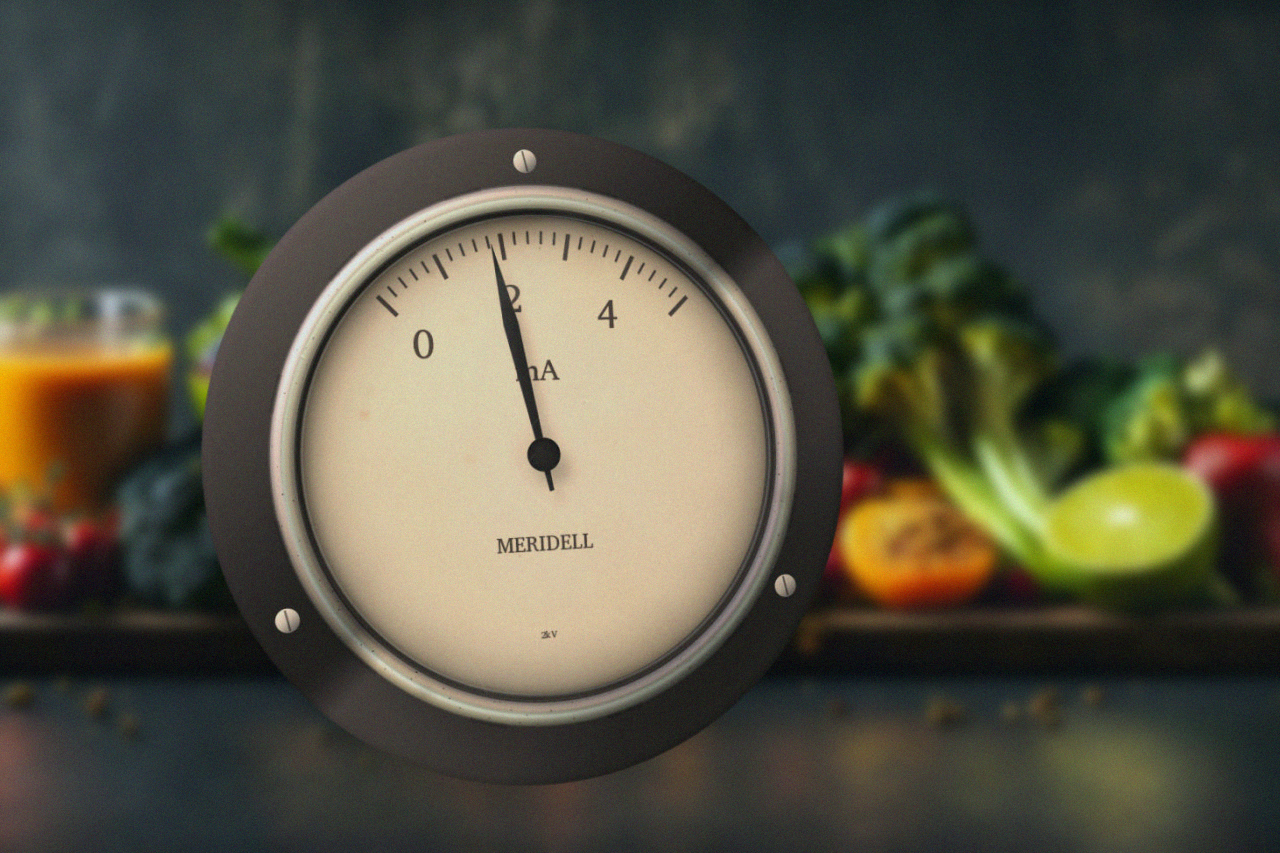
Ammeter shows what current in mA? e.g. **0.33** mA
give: **1.8** mA
